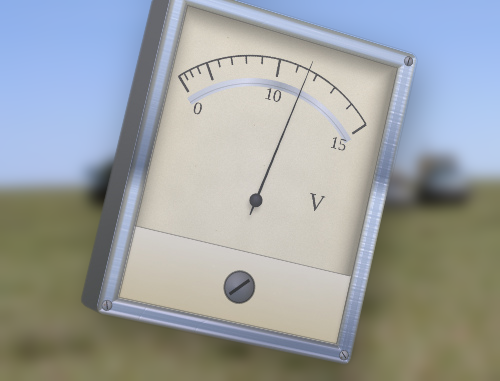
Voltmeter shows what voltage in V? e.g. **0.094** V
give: **11.5** V
